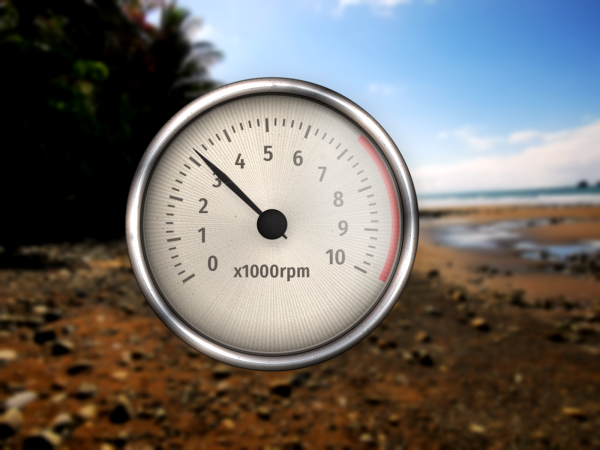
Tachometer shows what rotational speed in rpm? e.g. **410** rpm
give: **3200** rpm
